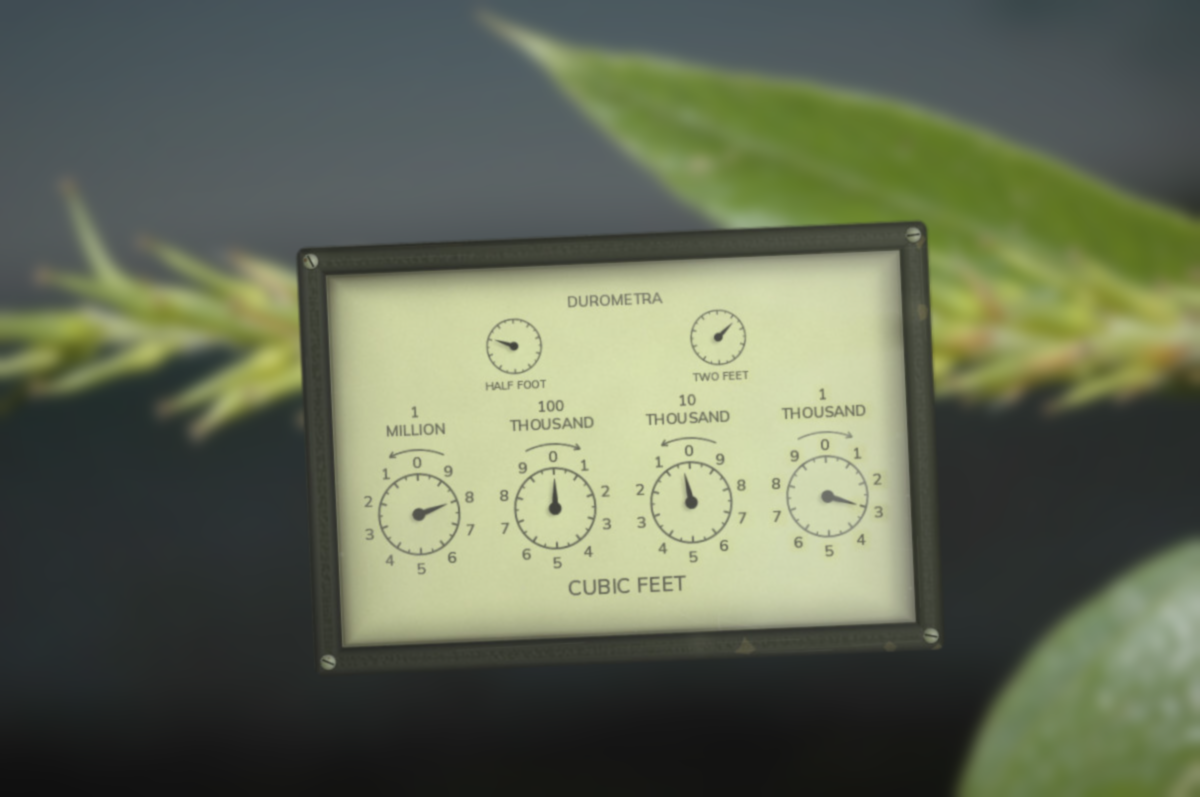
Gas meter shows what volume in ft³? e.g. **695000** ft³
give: **800300** ft³
